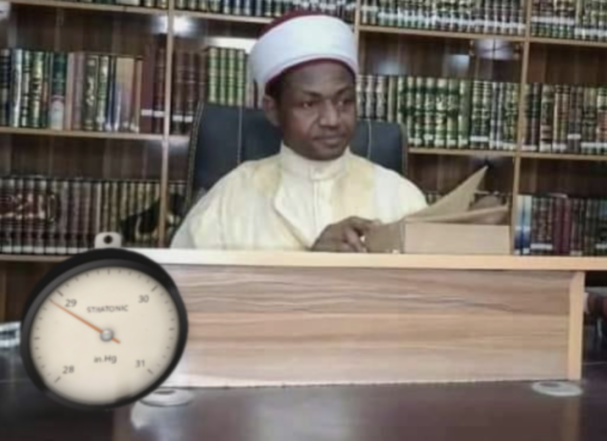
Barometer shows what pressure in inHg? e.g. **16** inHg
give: **28.9** inHg
